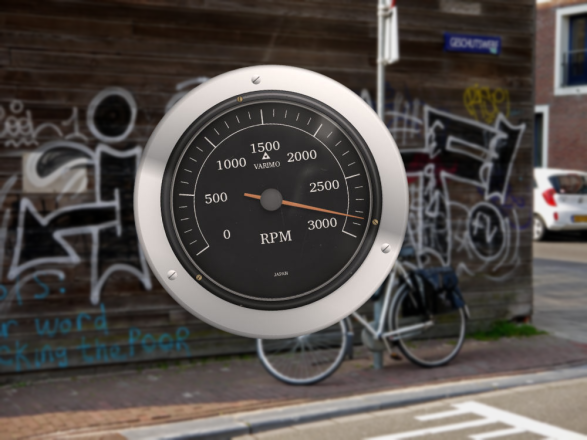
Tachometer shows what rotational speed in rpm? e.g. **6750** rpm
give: **2850** rpm
